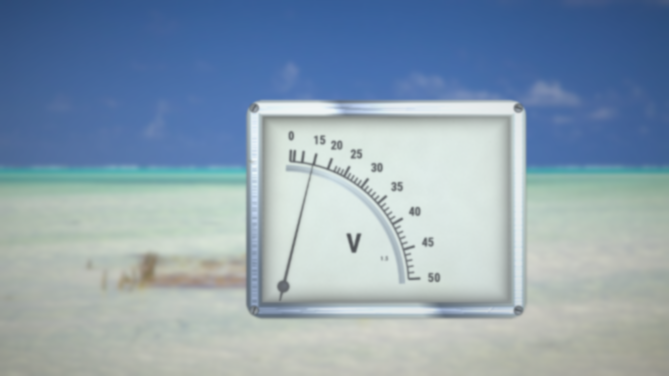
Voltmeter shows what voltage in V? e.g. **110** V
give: **15** V
